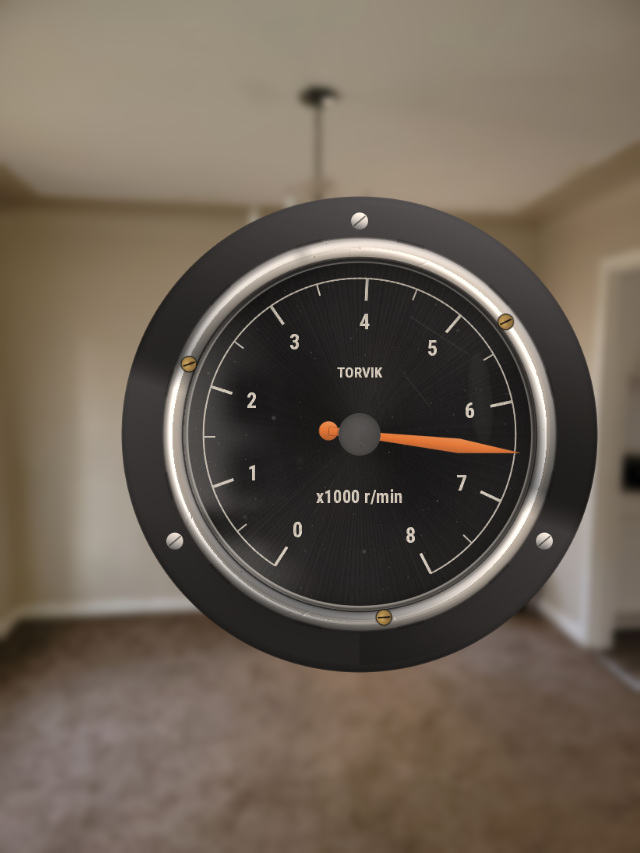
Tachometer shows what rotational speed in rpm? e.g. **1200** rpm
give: **6500** rpm
